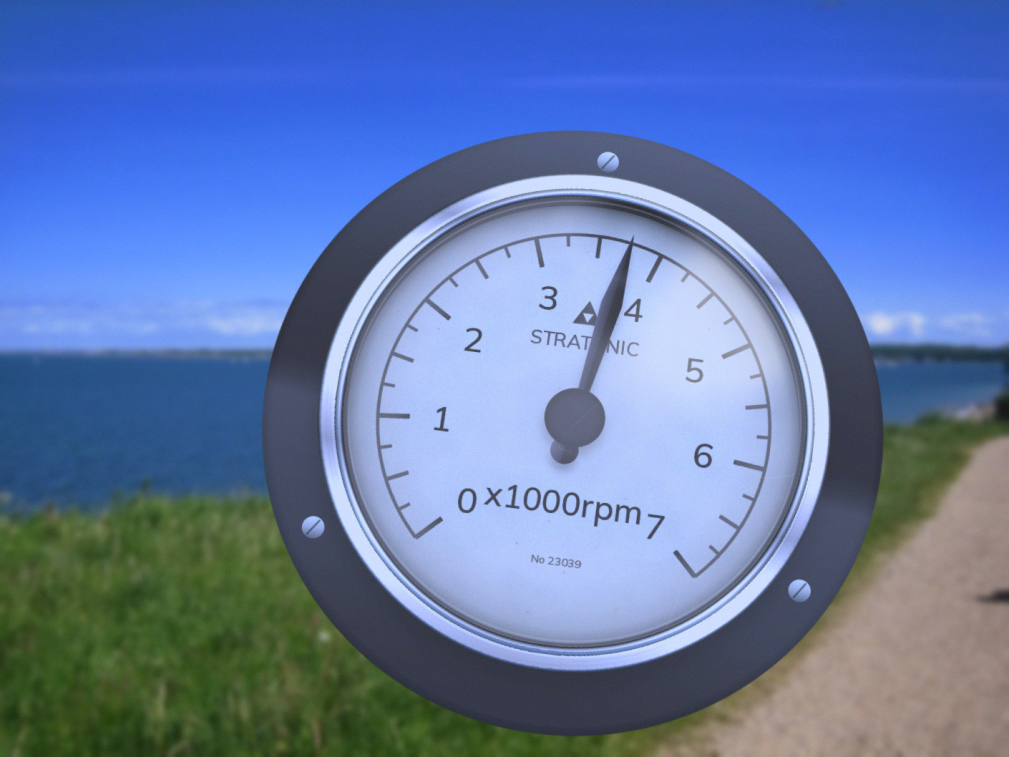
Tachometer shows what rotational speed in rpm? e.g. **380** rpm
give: **3750** rpm
